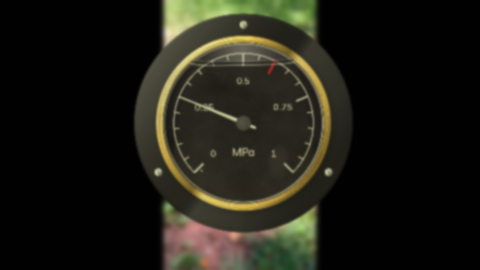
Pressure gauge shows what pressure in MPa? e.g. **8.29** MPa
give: **0.25** MPa
